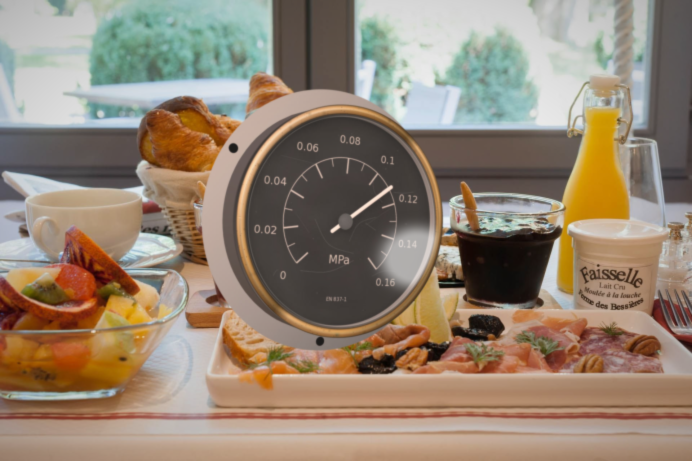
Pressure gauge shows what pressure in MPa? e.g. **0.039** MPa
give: **0.11** MPa
